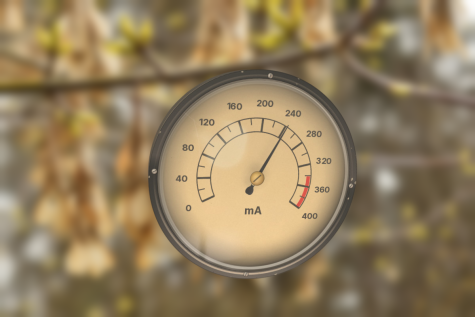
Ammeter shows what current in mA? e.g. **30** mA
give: **240** mA
